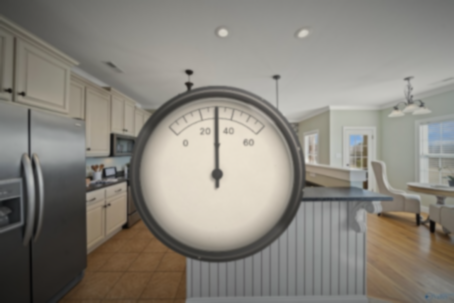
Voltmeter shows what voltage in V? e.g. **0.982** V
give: **30** V
